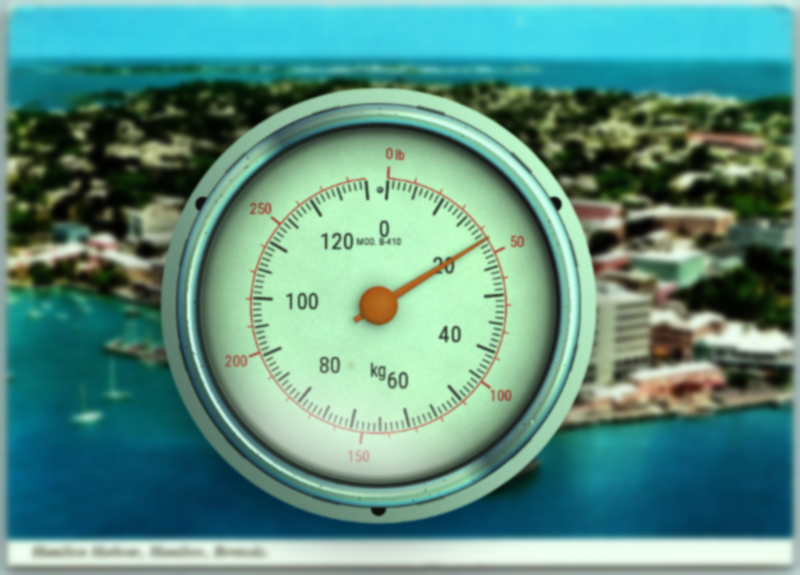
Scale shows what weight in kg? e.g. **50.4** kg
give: **20** kg
